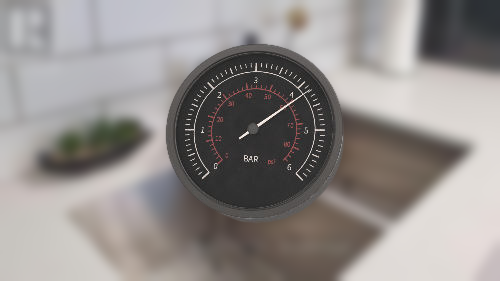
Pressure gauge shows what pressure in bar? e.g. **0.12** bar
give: **4.2** bar
